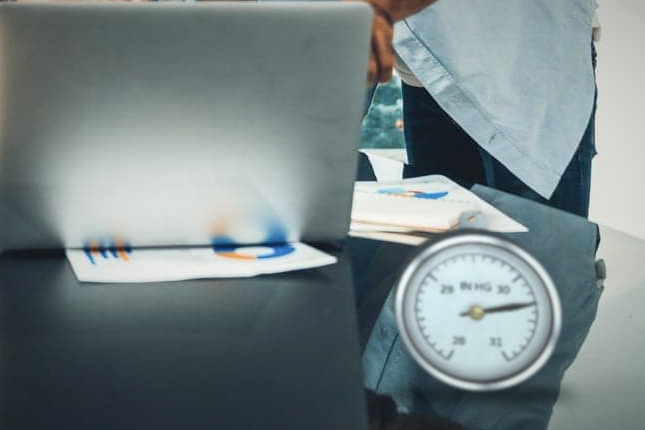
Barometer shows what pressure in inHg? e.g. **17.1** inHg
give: **30.3** inHg
